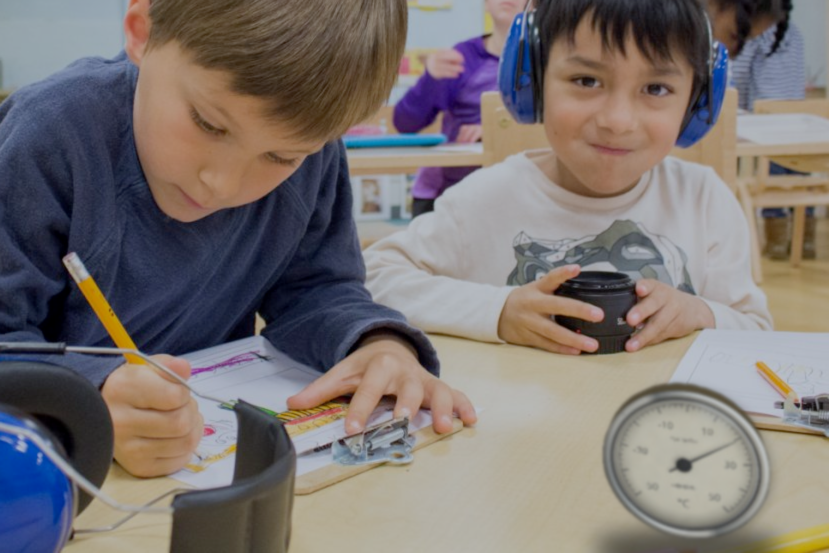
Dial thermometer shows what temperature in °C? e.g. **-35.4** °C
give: **20** °C
